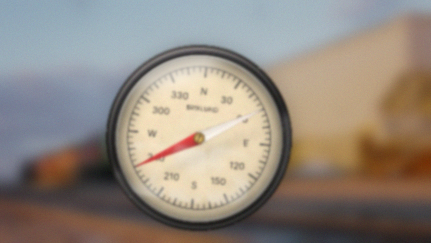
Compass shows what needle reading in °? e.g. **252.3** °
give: **240** °
